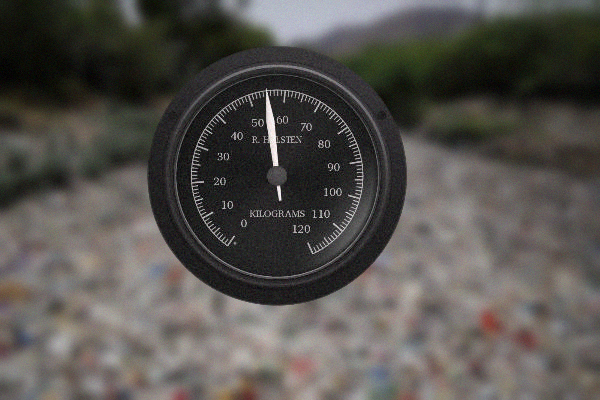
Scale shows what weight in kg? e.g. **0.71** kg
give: **55** kg
